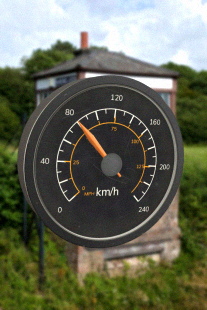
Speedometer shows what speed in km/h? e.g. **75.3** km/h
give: **80** km/h
